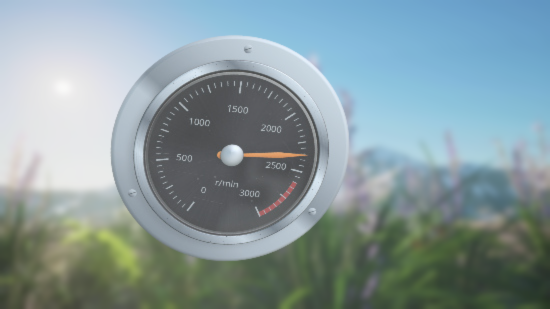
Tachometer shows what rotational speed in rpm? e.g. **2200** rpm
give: **2350** rpm
